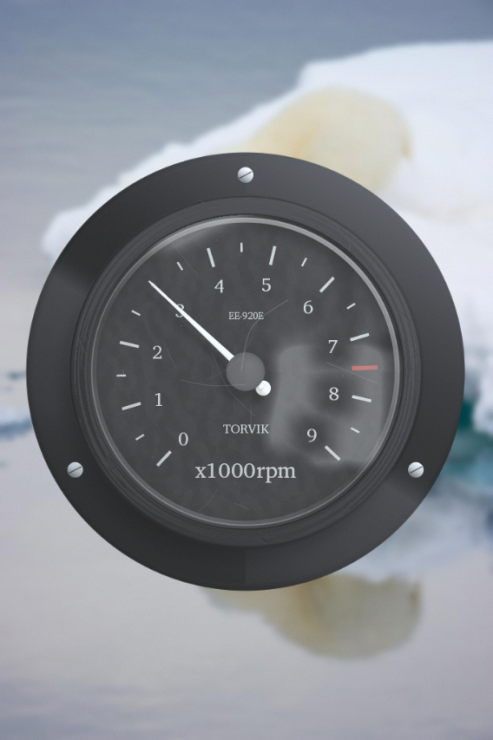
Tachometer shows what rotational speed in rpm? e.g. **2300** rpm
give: **3000** rpm
